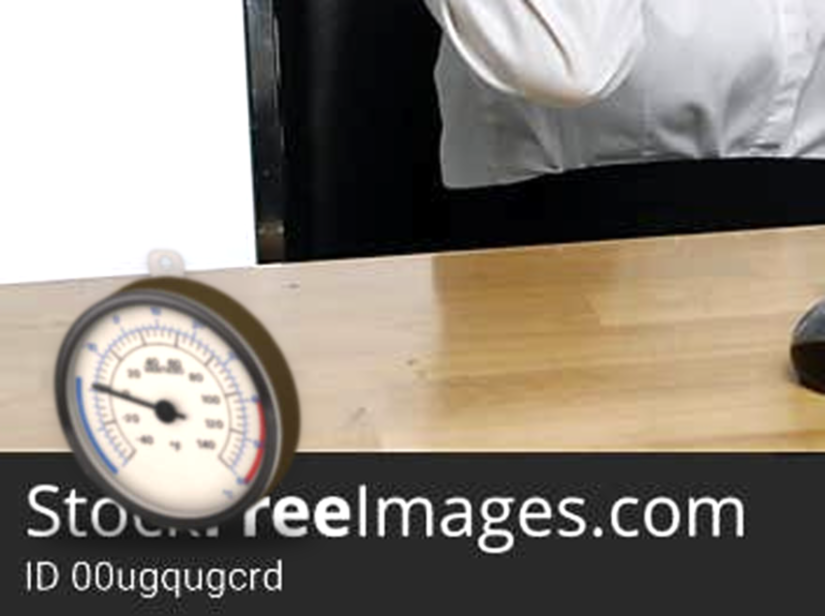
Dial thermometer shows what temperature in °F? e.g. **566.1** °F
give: **0** °F
